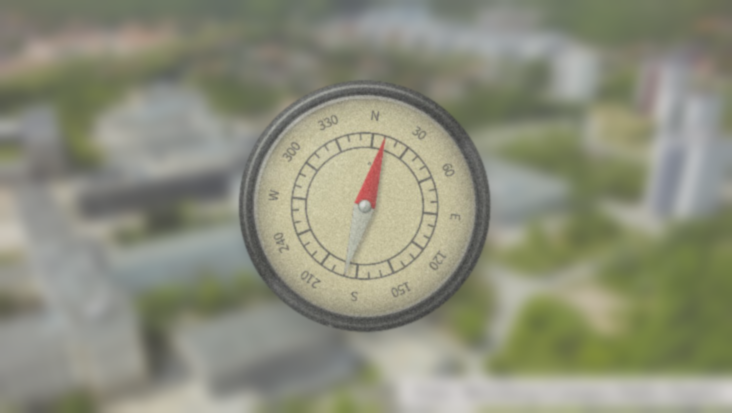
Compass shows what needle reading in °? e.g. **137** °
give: **10** °
